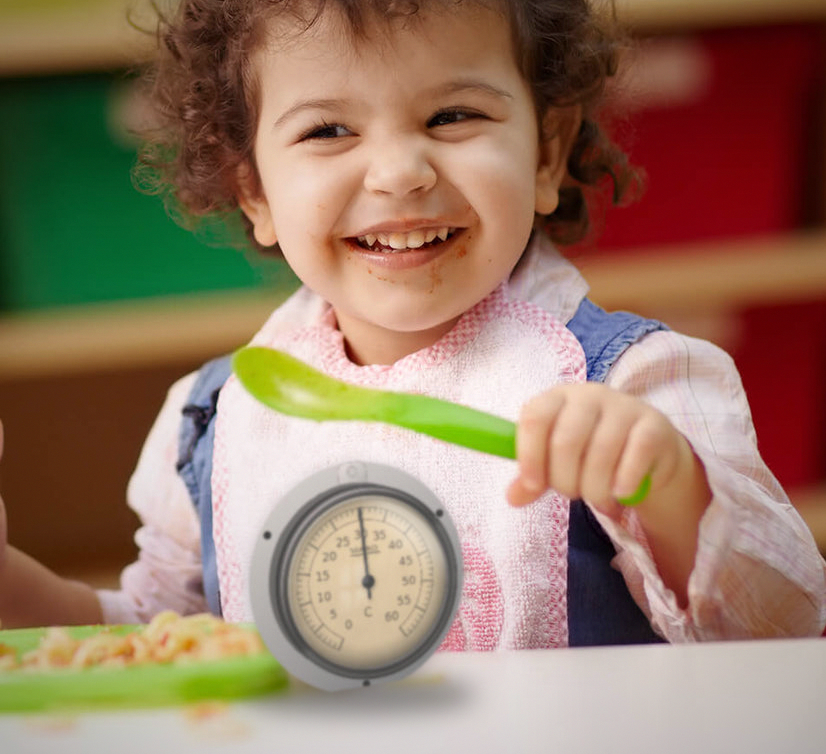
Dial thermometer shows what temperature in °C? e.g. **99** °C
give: **30** °C
